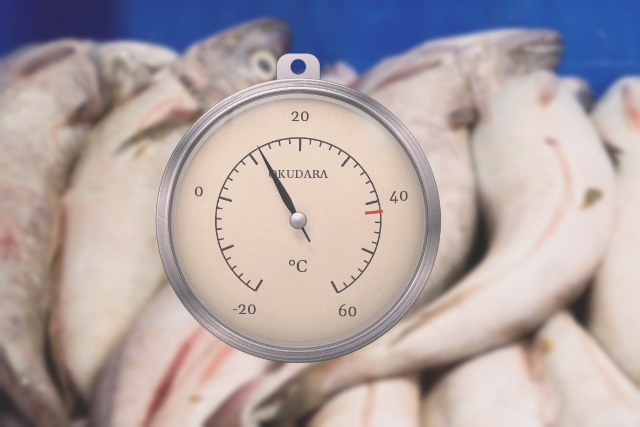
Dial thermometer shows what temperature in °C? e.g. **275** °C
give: **12** °C
